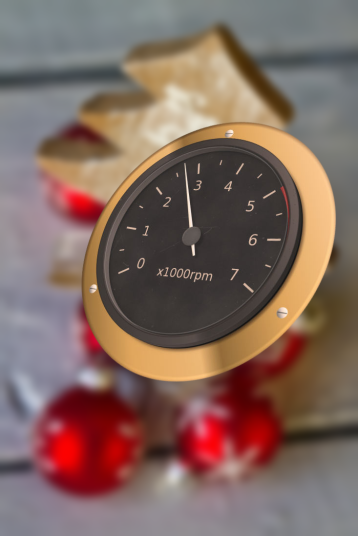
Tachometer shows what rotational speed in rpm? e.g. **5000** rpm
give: **2750** rpm
